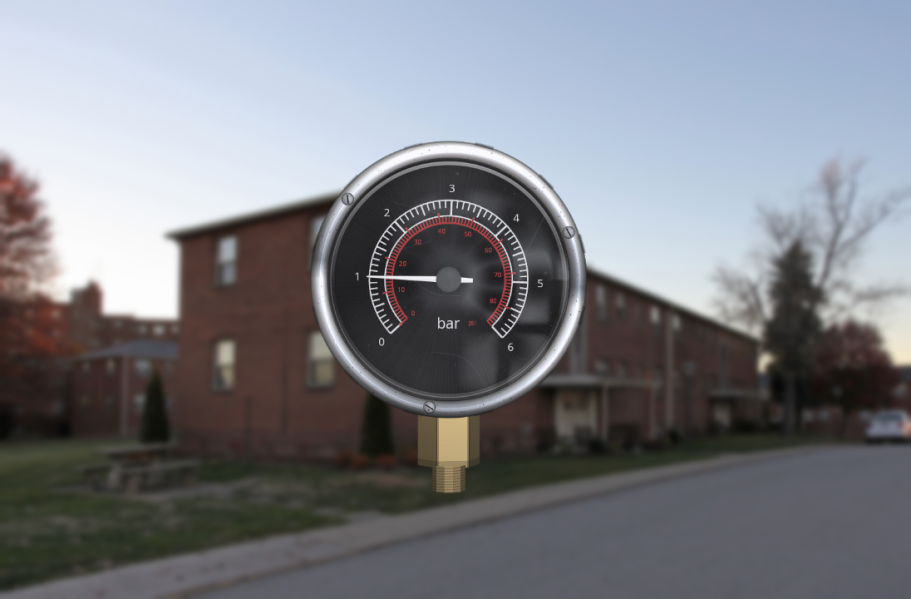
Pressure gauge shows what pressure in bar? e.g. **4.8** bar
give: **1** bar
